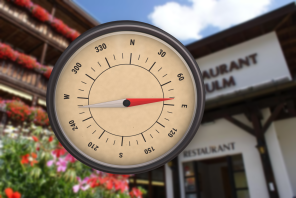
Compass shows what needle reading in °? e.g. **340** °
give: **80** °
